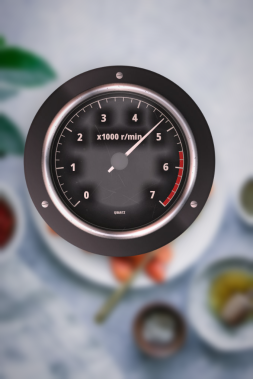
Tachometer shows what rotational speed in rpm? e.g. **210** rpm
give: **4700** rpm
